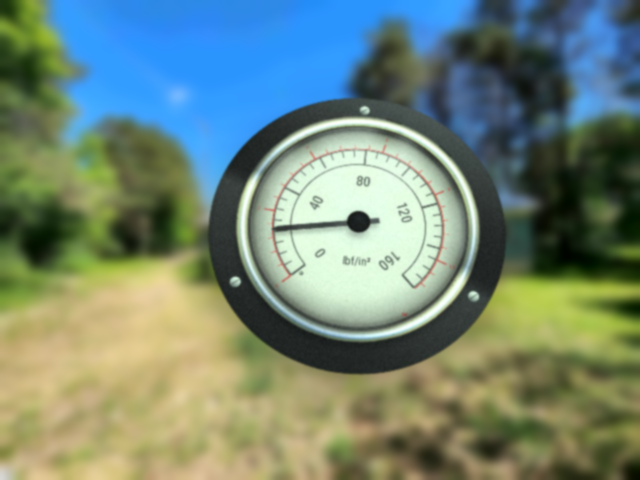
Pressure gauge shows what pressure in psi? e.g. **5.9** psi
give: **20** psi
